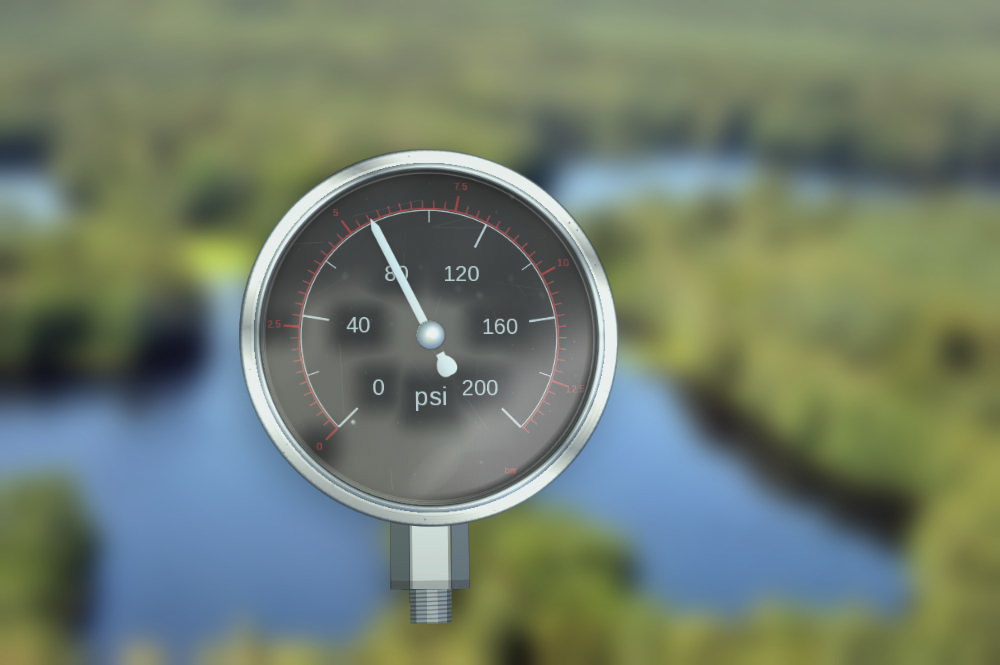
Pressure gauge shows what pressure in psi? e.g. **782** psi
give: **80** psi
